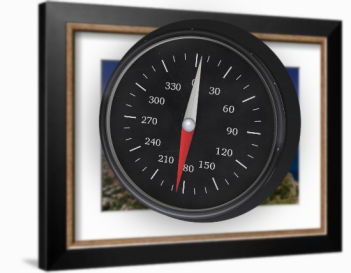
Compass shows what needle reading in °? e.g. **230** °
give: **185** °
